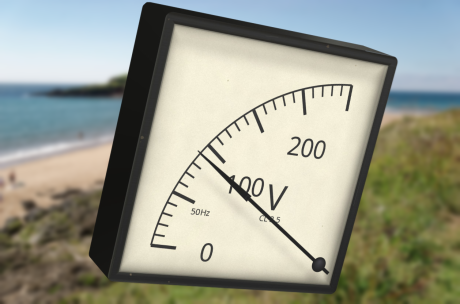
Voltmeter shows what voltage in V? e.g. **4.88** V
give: **90** V
